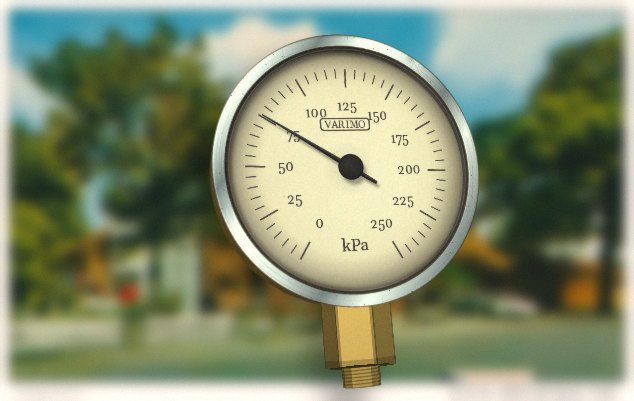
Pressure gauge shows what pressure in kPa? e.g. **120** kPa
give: **75** kPa
